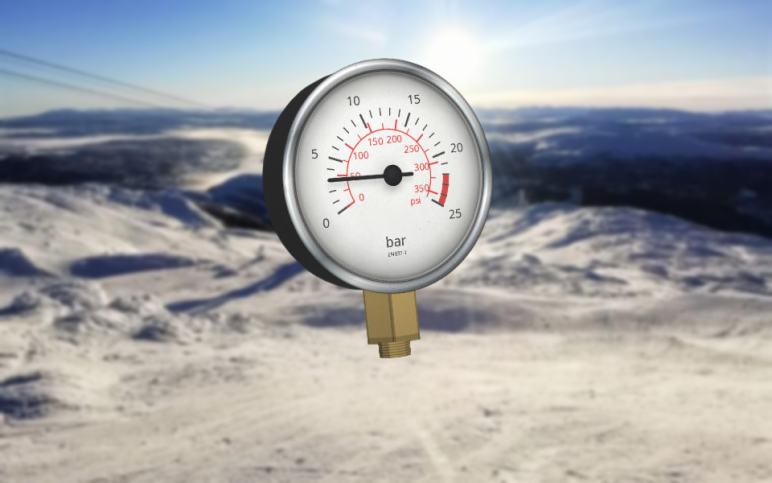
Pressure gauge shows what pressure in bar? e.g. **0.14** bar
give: **3** bar
